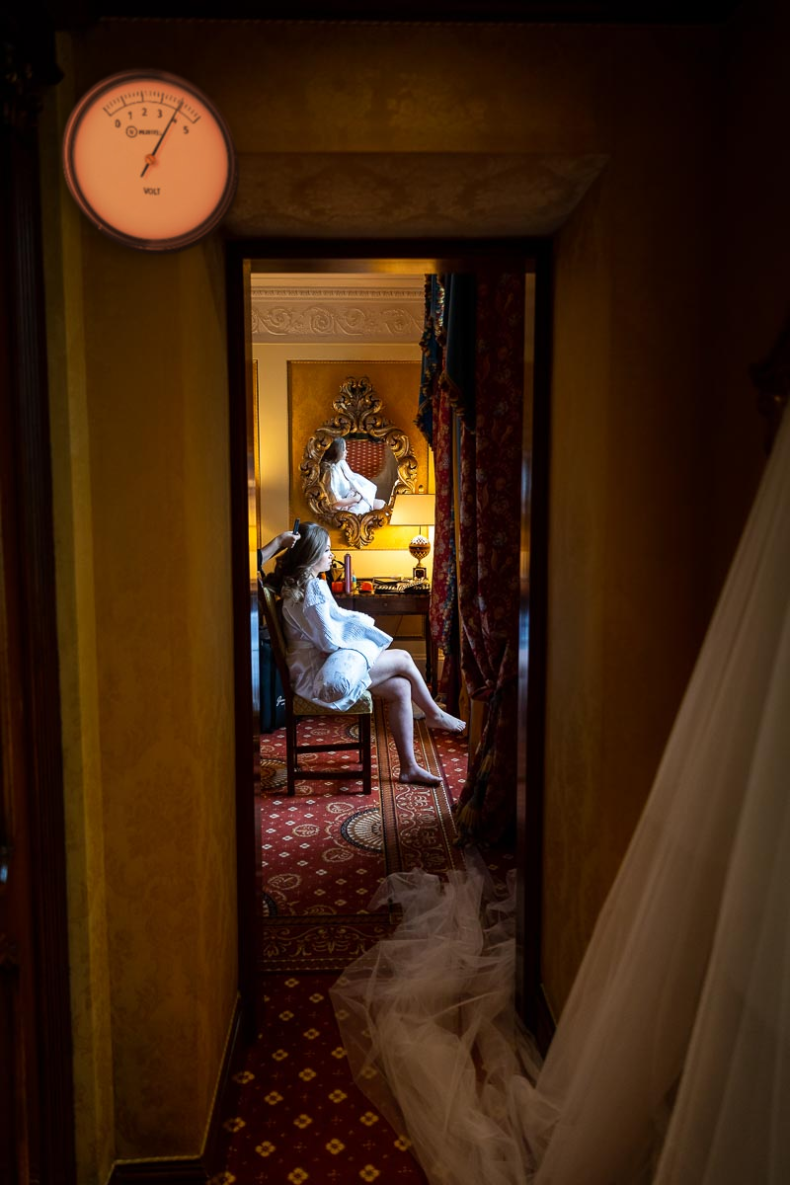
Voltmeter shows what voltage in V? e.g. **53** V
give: **4** V
